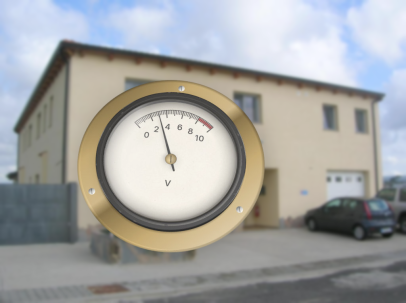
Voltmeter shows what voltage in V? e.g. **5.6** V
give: **3** V
